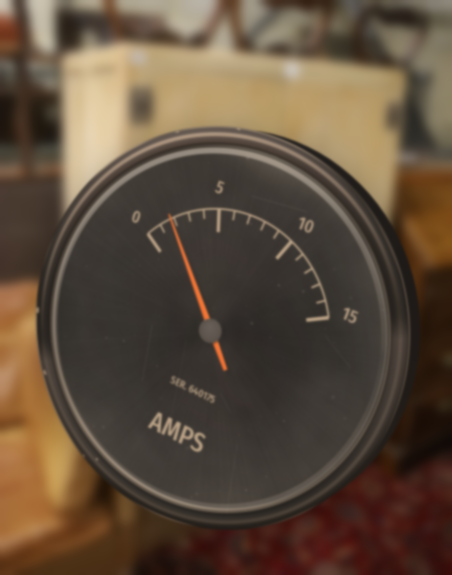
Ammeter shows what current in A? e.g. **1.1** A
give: **2** A
